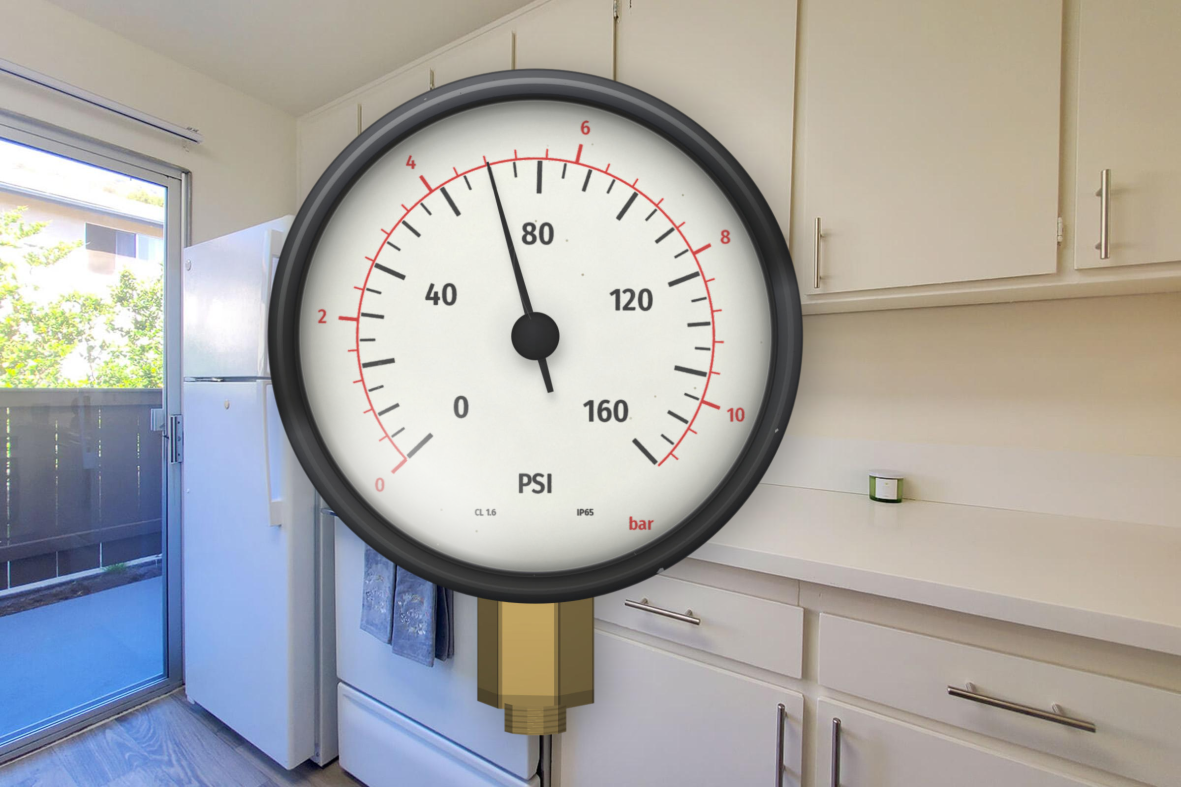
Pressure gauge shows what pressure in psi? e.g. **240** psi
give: **70** psi
